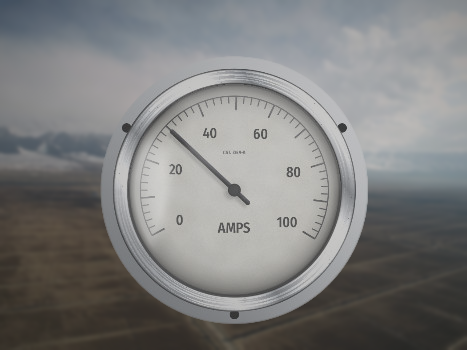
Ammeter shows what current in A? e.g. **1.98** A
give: **30** A
